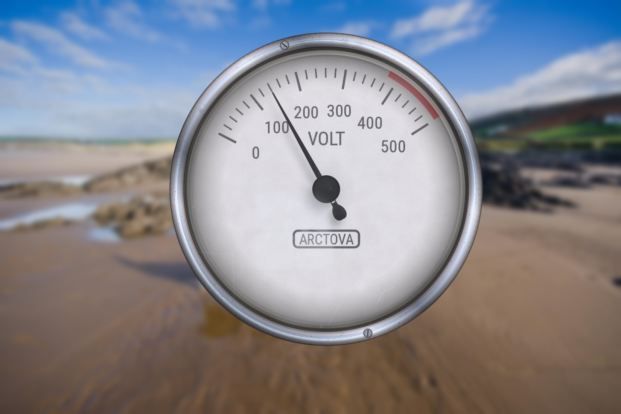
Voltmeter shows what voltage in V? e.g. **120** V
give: **140** V
